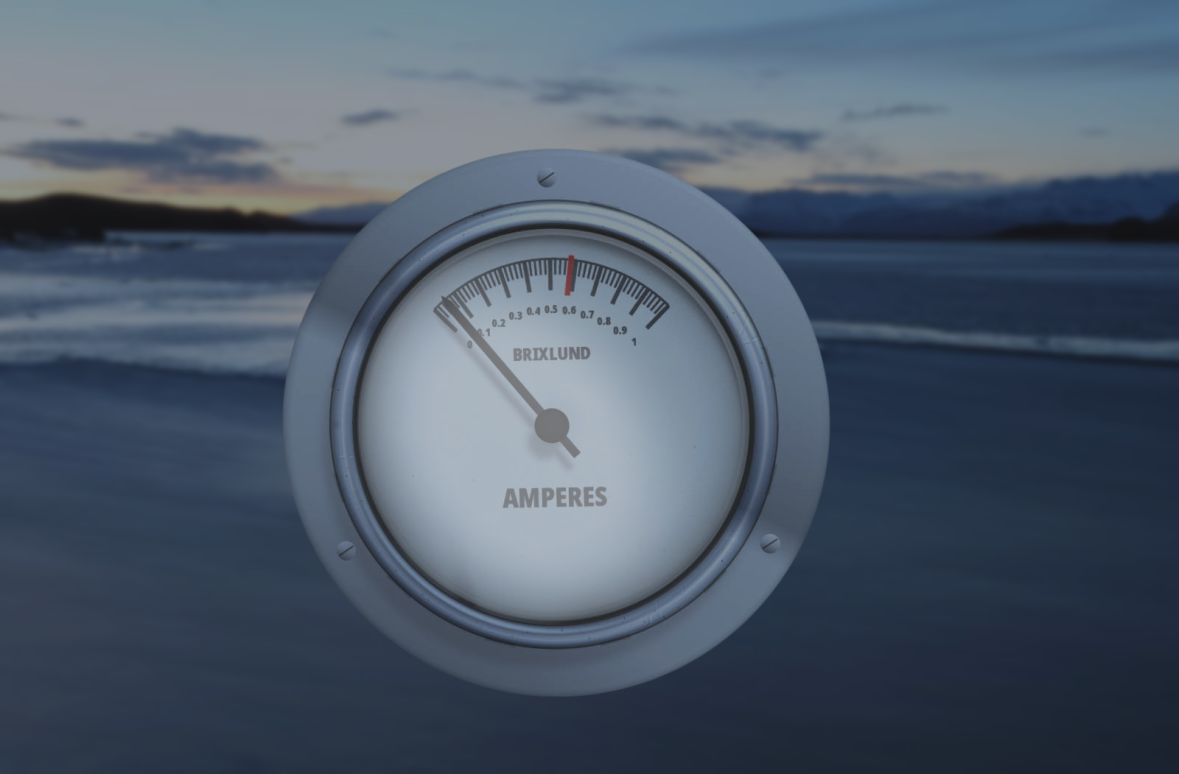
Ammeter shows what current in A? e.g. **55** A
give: **0.06** A
